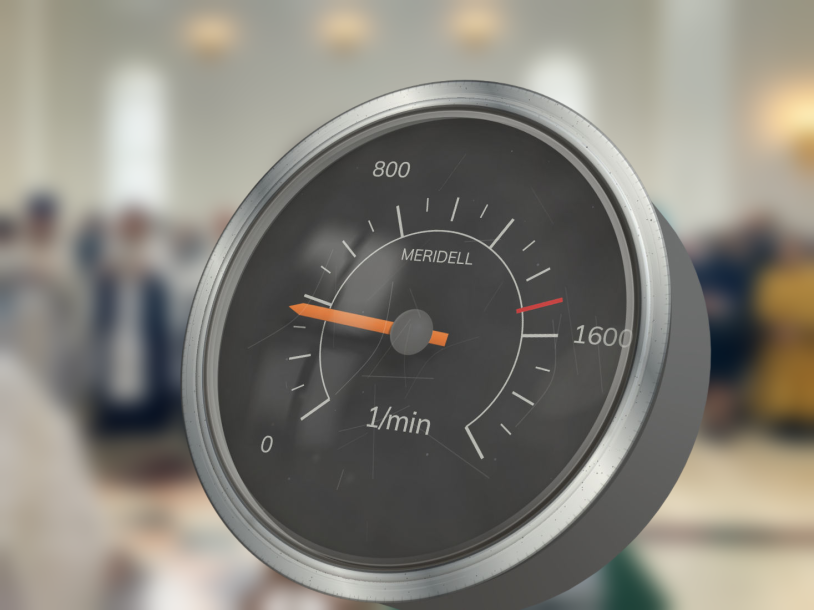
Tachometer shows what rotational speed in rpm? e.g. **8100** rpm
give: **350** rpm
